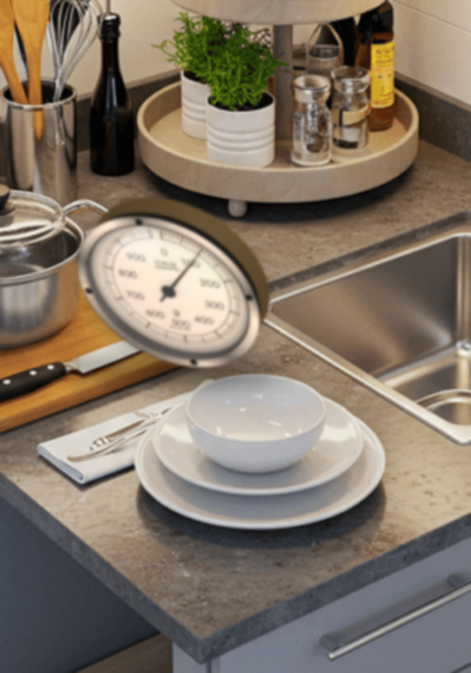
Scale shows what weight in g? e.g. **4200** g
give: **100** g
